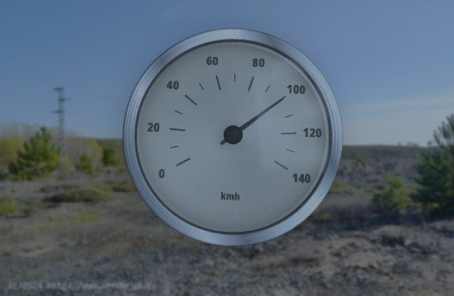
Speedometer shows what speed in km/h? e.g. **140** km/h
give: **100** km/h
